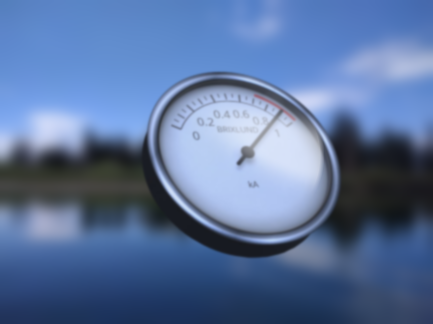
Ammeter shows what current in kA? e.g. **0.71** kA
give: **0.9** kA
